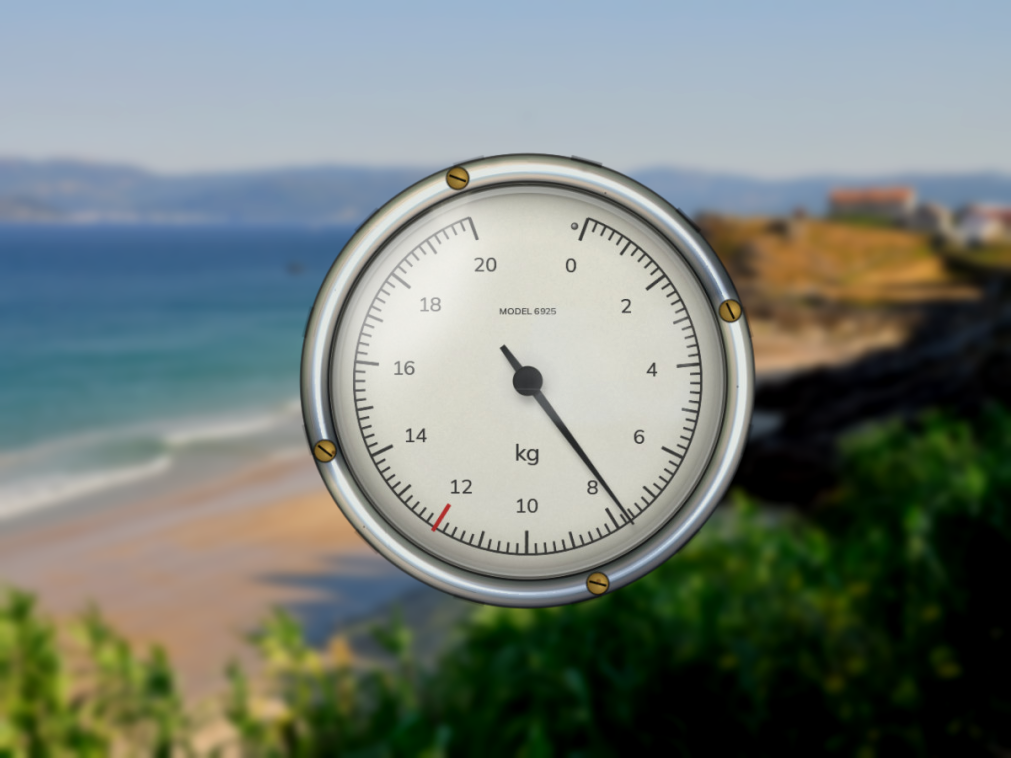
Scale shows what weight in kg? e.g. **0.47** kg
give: **7.7** kg
